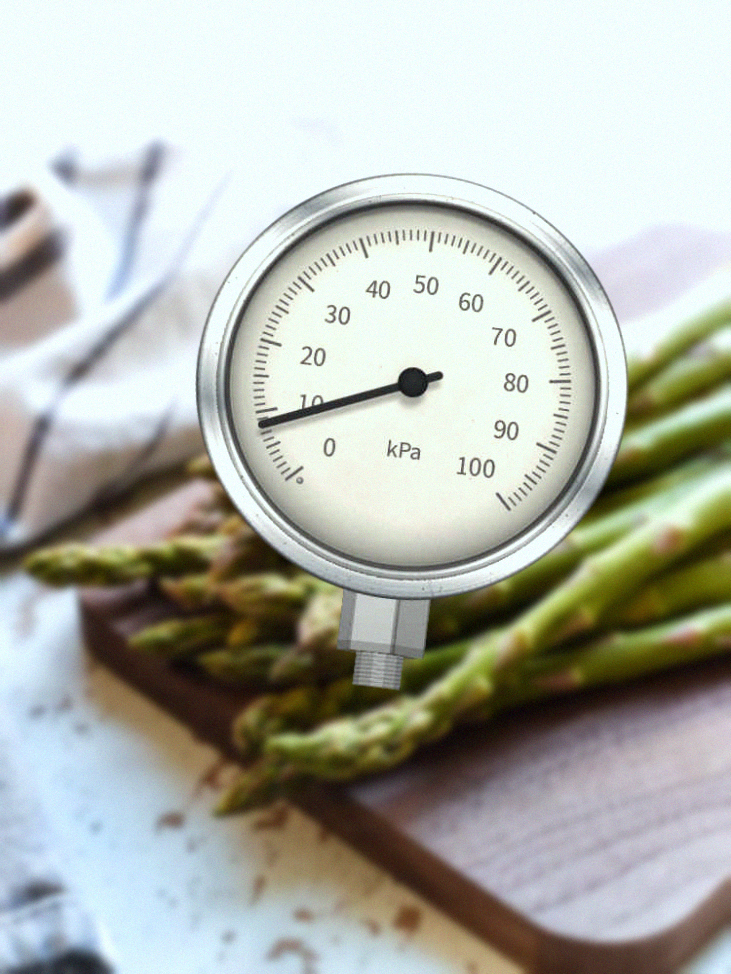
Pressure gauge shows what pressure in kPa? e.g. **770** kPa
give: **8** kPa
